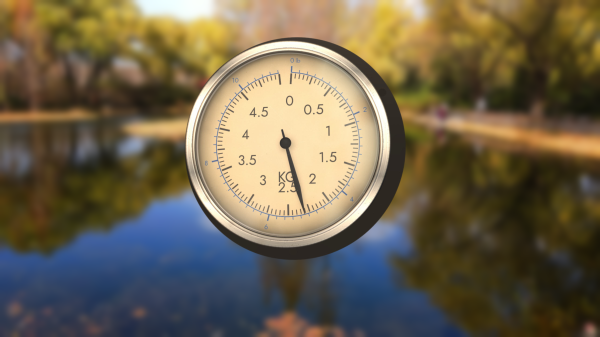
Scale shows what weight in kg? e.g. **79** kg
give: **2.3** kg
